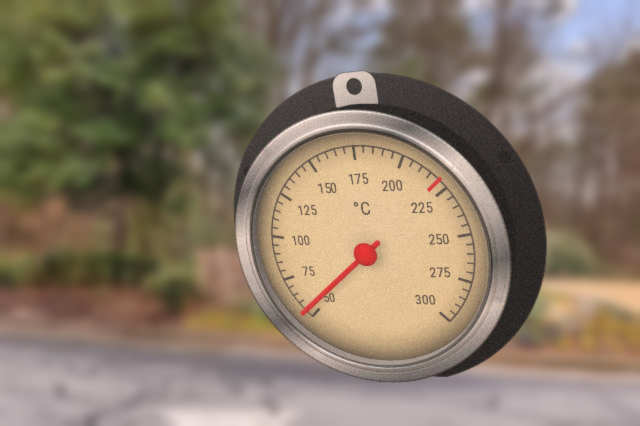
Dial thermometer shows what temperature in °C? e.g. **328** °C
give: **55** °C
